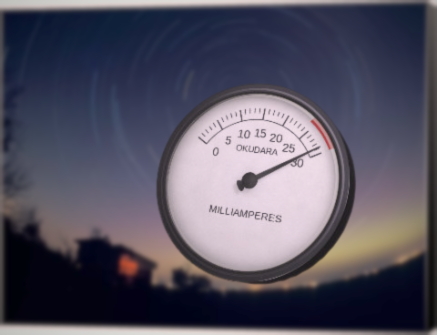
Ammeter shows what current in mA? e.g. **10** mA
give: **29** mA
